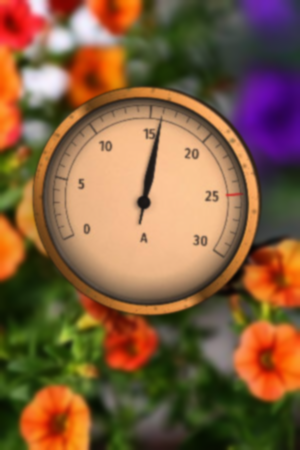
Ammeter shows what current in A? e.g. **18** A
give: **16** A
